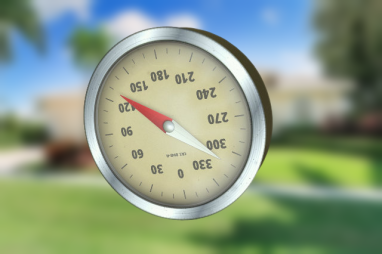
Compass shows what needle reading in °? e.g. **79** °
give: **130** °
